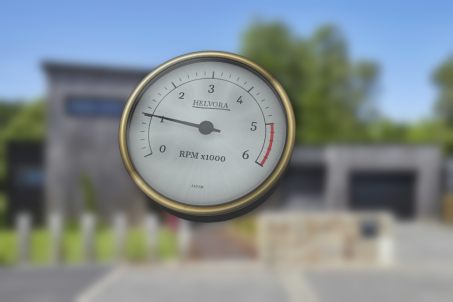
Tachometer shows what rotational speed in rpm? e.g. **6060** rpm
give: **1000** rpm
